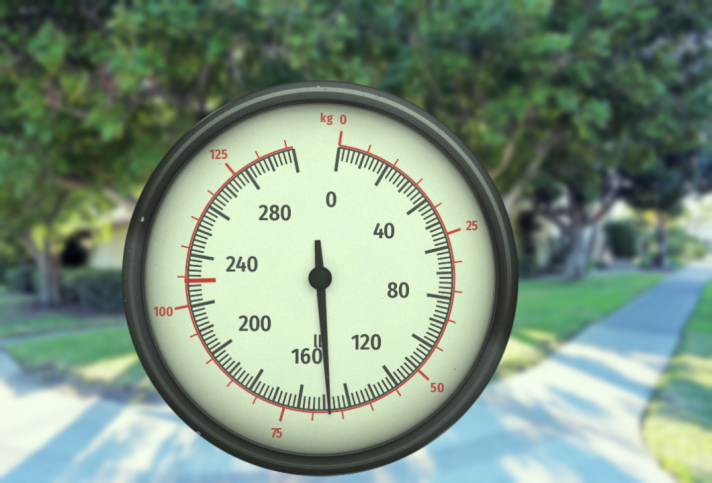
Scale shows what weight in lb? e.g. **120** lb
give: **148** lb
